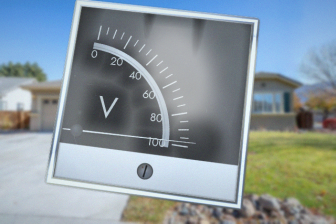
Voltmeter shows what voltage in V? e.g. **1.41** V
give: **97.5** V
